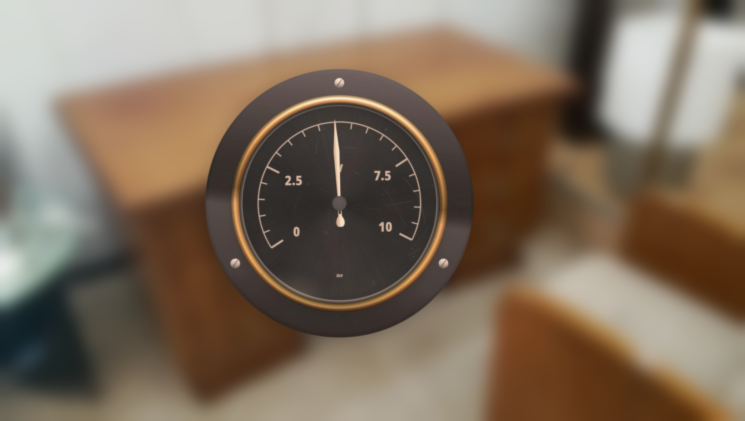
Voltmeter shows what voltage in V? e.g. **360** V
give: **5** V
